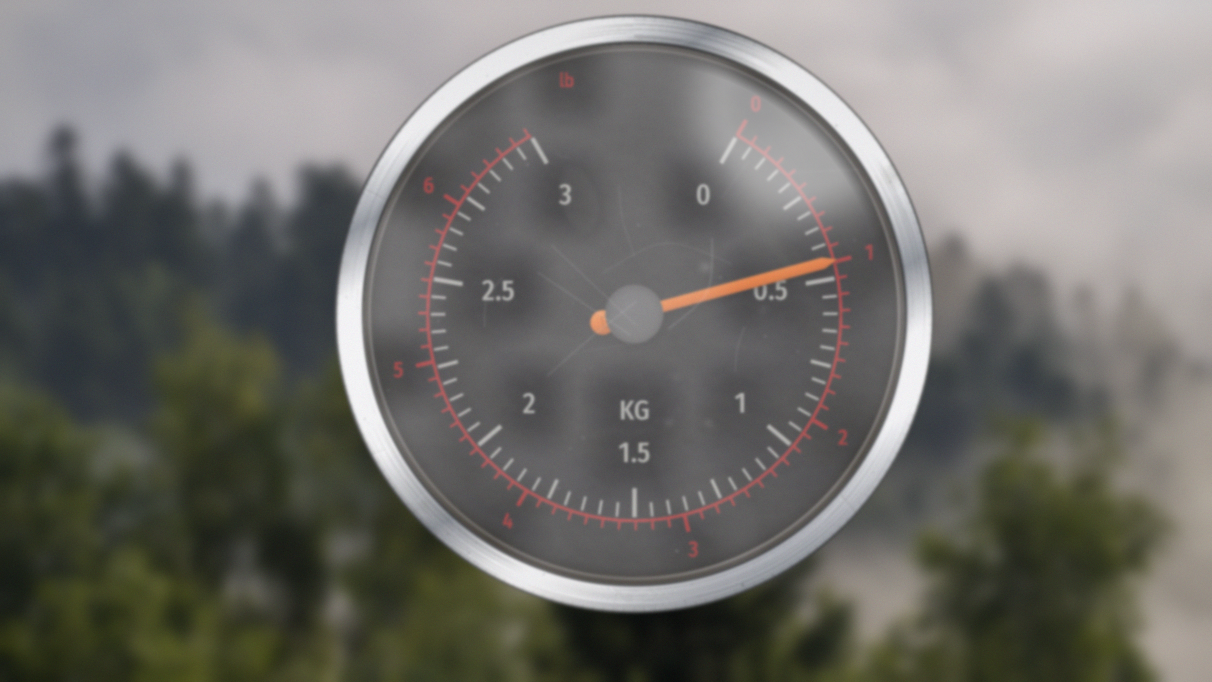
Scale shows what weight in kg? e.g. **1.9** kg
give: **0.45** kg
